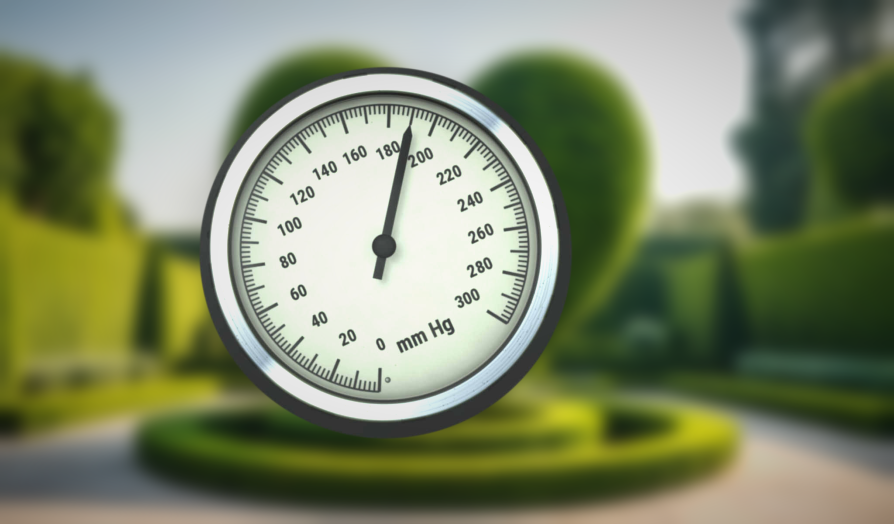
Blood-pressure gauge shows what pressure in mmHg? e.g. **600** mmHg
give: **190** mmHg
